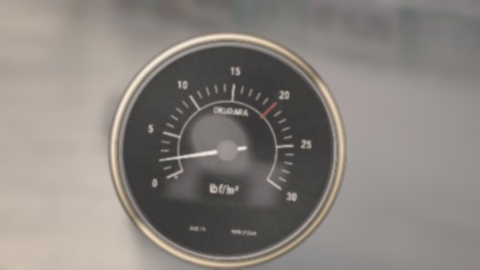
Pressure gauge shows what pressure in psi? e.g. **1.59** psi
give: **2** psi
